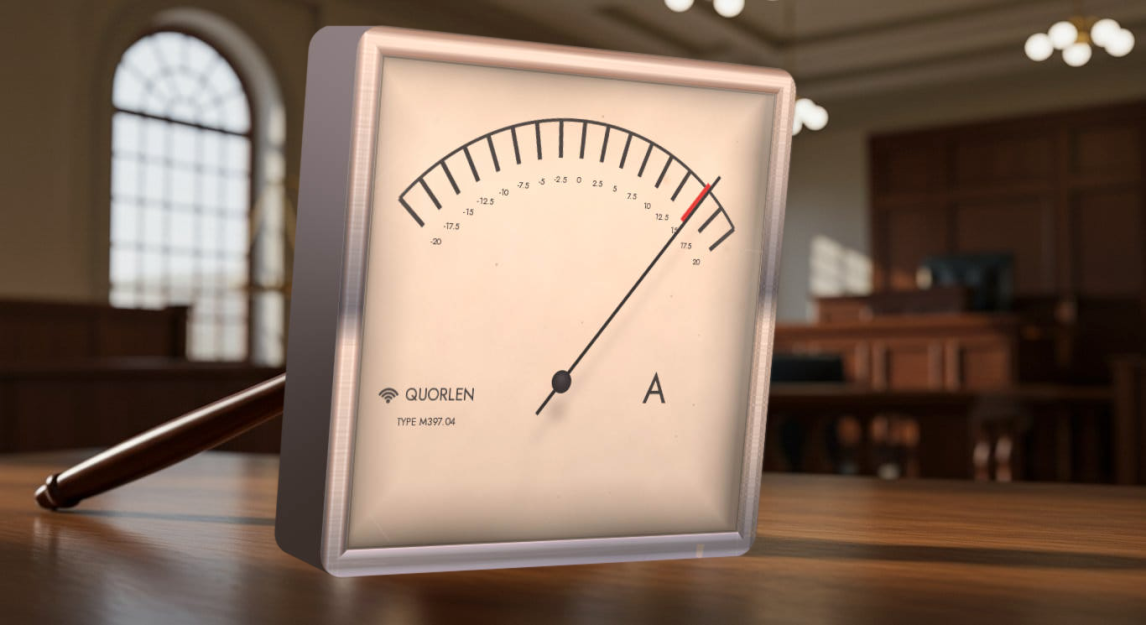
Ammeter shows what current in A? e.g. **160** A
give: **15** A
